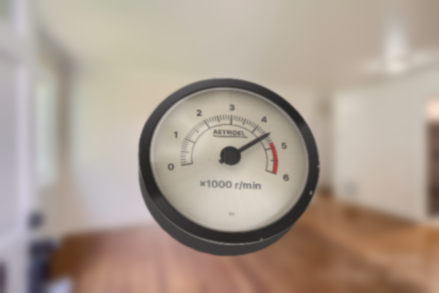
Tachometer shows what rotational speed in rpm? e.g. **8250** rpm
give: **4500** rpm
